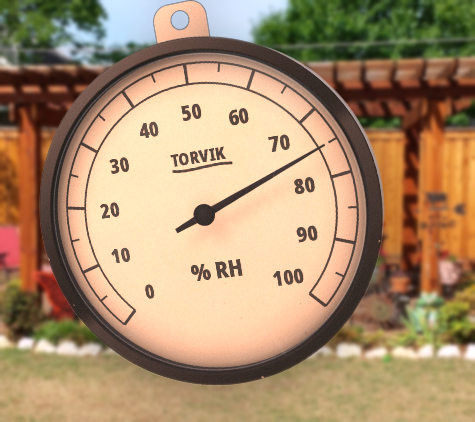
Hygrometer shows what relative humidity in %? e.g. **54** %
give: **75** %
